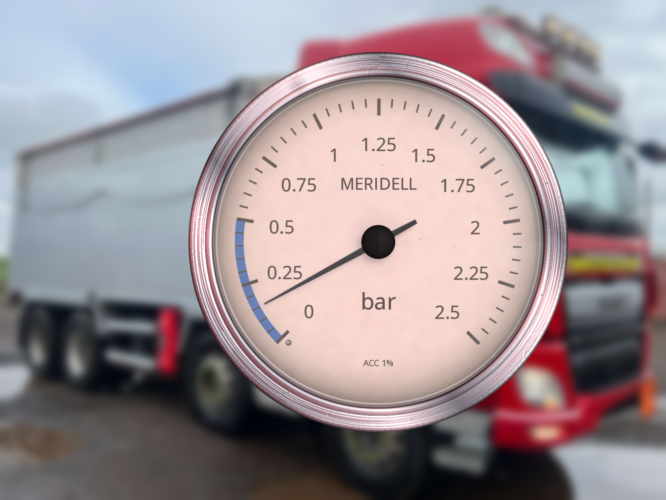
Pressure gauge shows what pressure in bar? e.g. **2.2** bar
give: **0.15** bar
